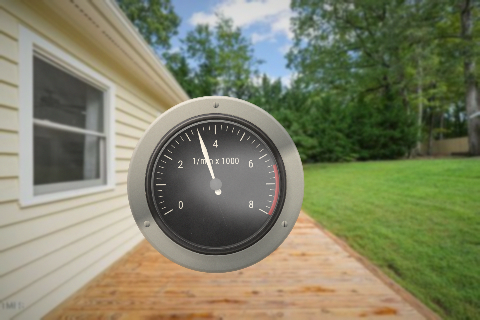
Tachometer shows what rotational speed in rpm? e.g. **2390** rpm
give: **3400** rpm
